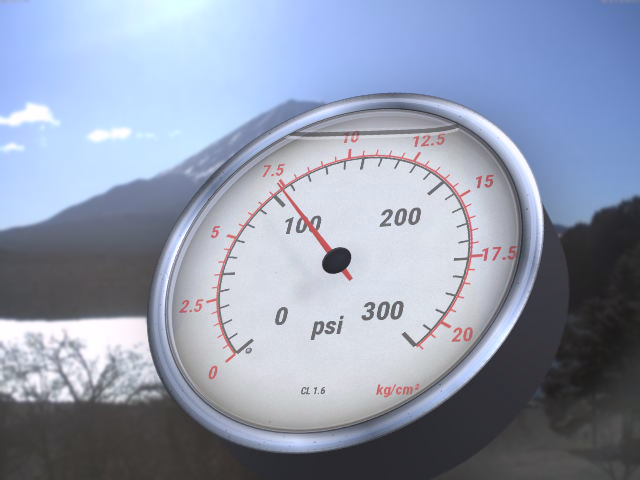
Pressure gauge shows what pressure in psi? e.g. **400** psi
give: **105** psi
